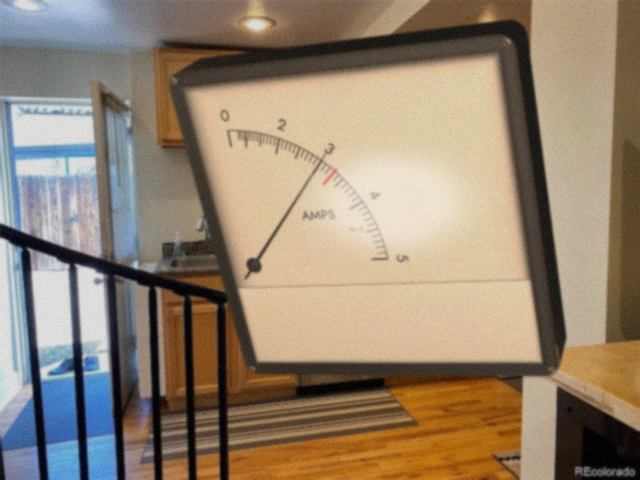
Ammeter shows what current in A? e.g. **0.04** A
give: **3** A
